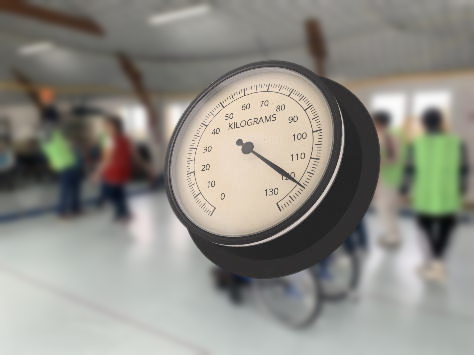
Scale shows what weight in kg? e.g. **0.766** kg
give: **120** kg
